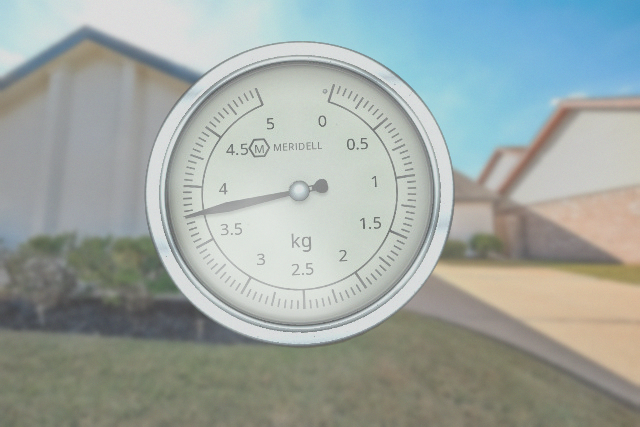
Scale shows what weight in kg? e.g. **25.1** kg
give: **3.75** kg
